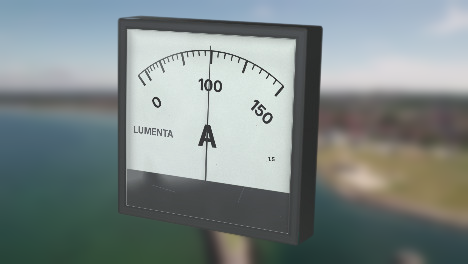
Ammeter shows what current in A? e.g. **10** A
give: **100** A
